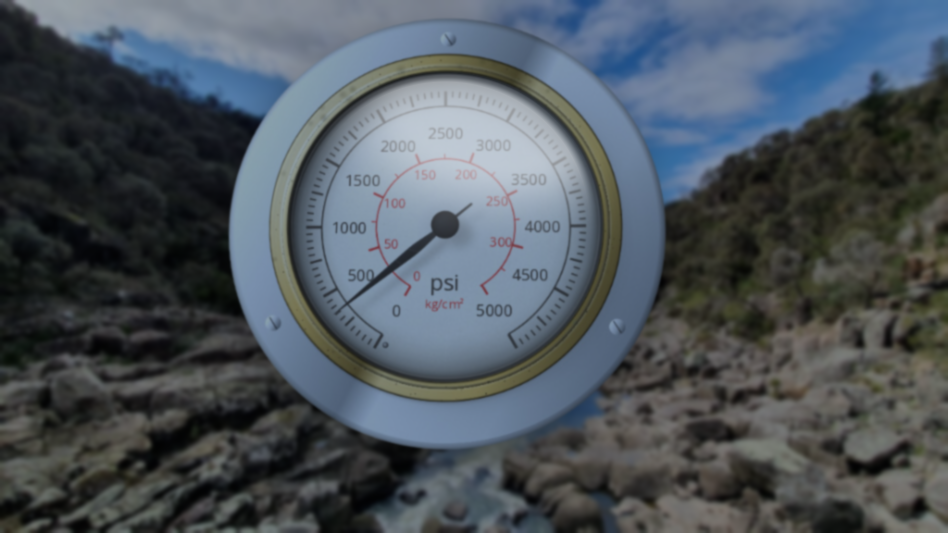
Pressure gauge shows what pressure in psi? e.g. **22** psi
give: **350** psi
